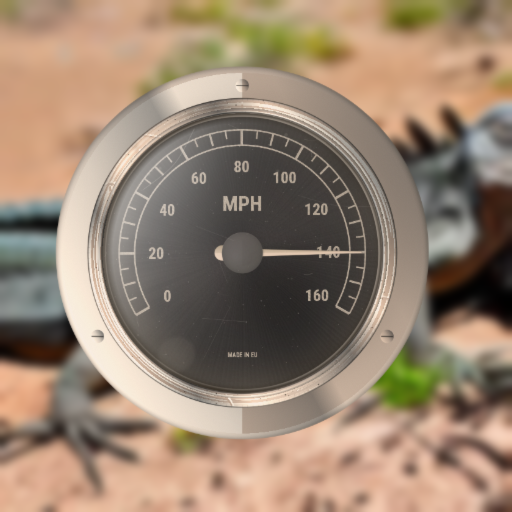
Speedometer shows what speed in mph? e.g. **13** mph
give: **140** mph
